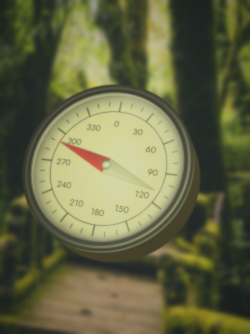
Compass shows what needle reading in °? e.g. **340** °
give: **290** °
